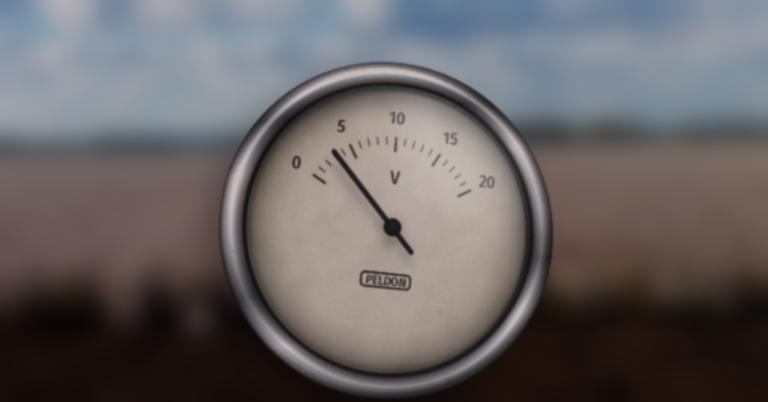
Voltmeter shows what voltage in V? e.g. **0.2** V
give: **3** V
